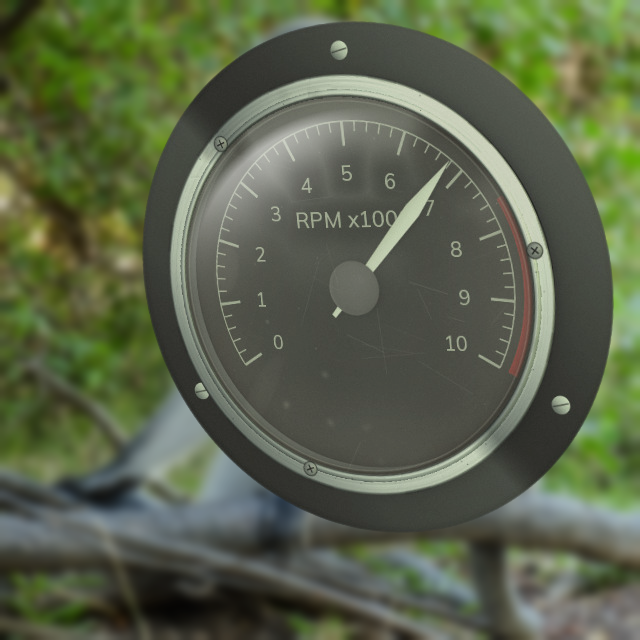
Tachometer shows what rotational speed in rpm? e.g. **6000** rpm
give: **6800** rpm
